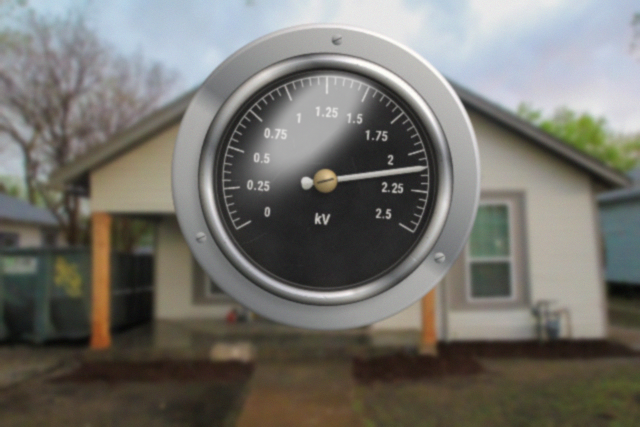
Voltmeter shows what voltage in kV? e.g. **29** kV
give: **2.1** kV
